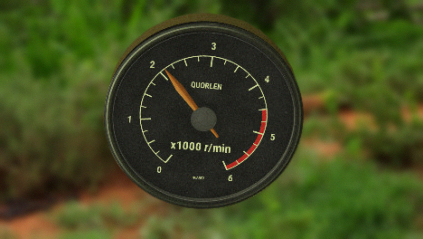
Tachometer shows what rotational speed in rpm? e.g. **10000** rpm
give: **2125** rpm
